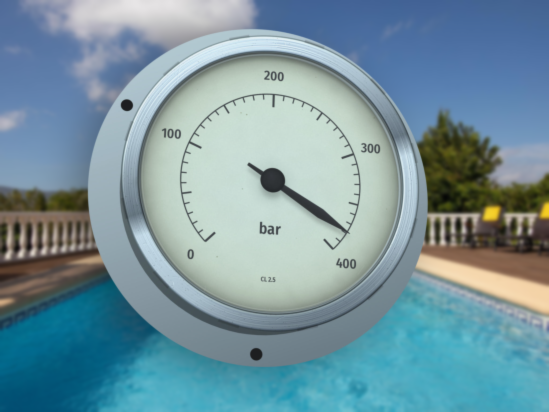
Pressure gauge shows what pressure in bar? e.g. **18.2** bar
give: **380** bar
